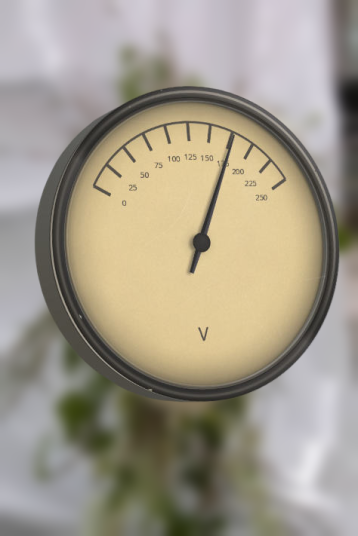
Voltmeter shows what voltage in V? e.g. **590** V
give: **175** V
